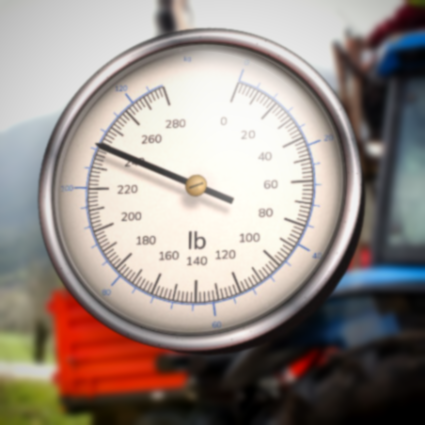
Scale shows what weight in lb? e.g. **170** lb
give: **240** lb
